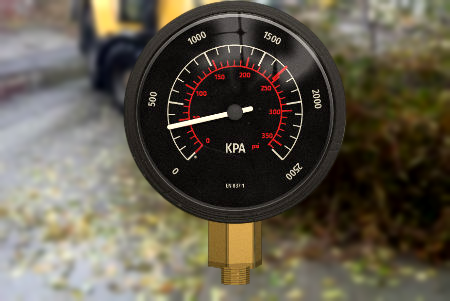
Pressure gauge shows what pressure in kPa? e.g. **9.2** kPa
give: **300** kPa
